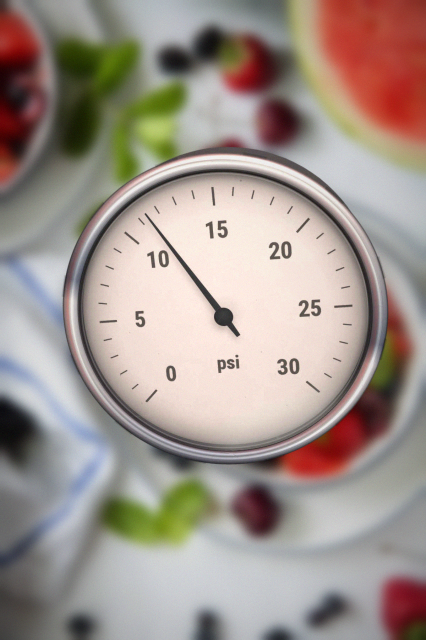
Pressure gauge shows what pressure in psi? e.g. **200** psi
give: **11.5** psi
